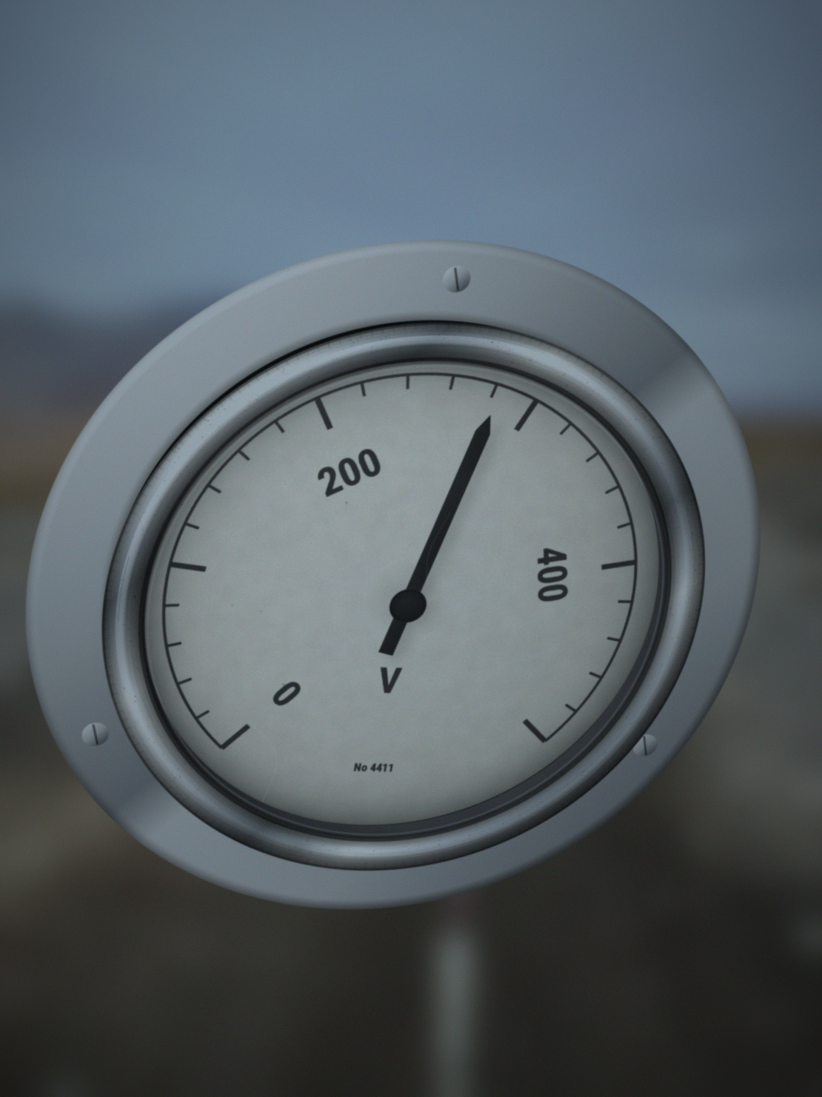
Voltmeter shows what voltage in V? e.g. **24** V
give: **280** V
